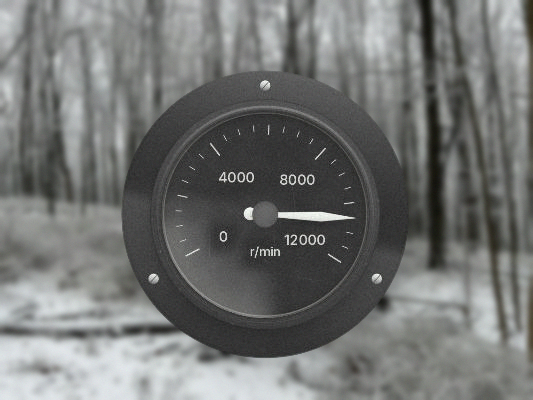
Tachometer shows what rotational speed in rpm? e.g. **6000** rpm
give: **10500** rpm
